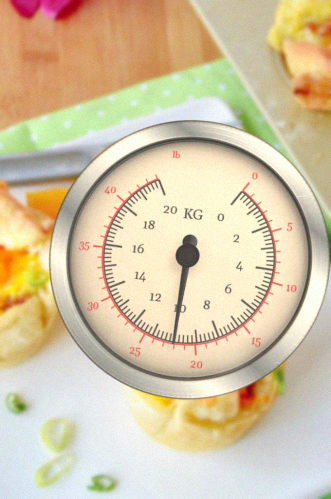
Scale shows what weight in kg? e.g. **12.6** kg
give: **10** kg
